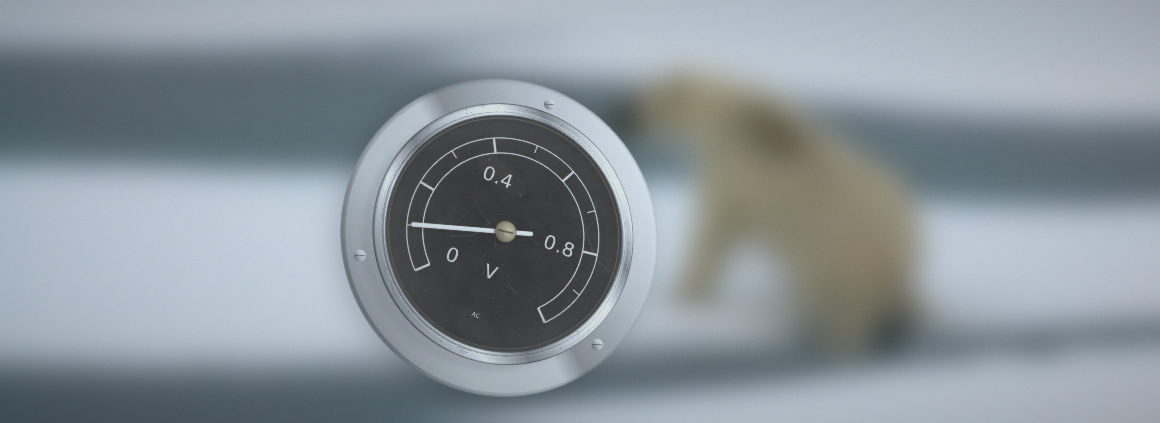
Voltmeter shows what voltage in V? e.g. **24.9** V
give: **0.1** V
